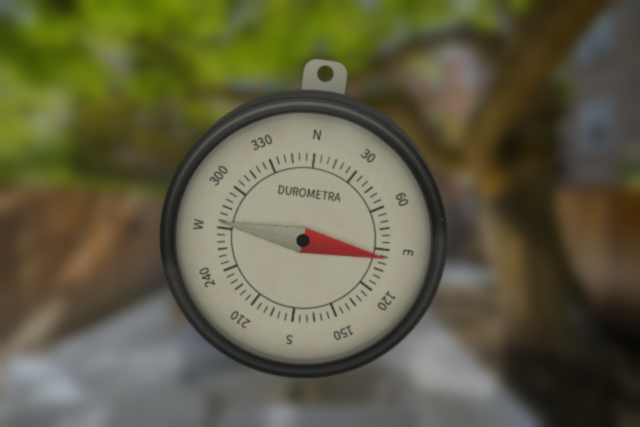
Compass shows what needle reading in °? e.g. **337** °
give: **95** °
